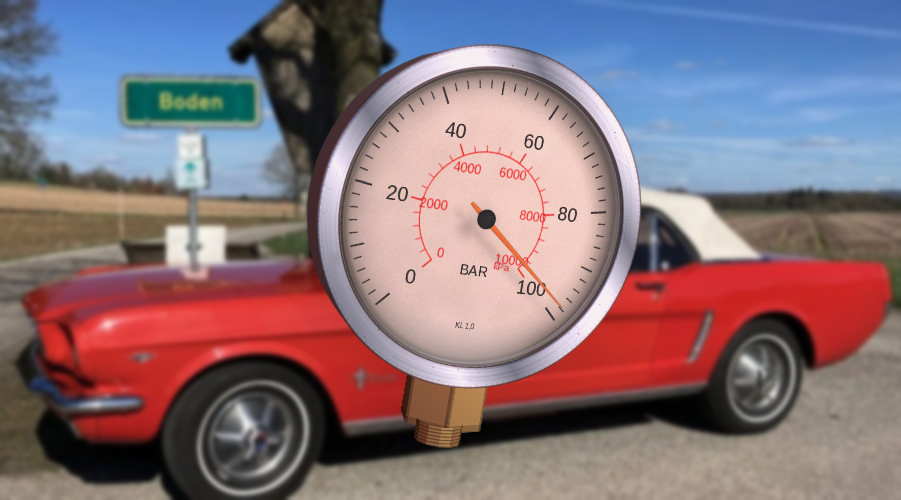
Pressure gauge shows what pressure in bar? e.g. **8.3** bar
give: **98** bar
